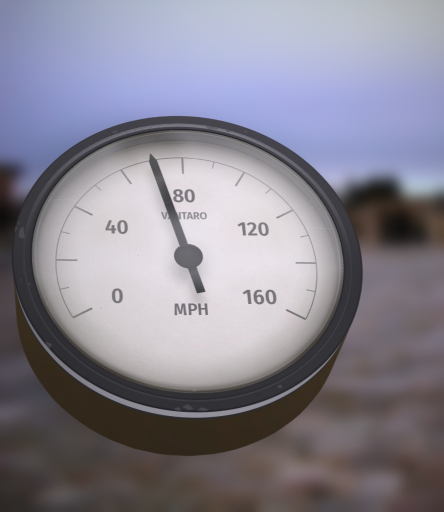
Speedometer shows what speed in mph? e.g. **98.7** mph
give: **70** mph
